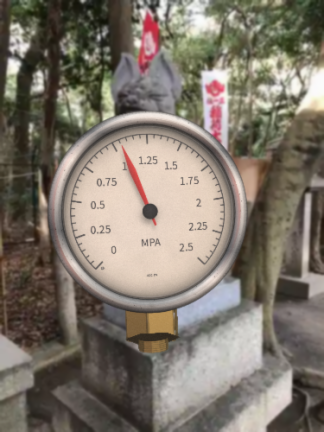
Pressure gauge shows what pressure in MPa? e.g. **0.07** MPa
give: **1.05** MPa
